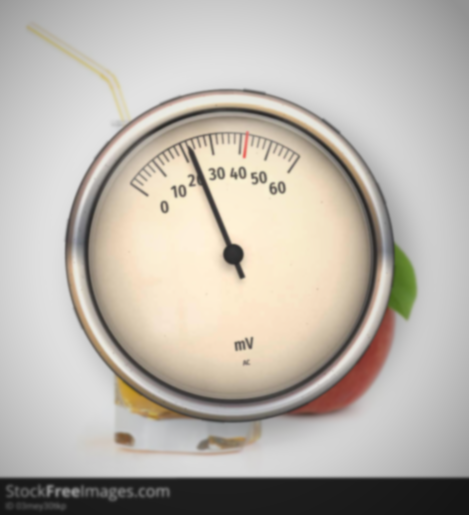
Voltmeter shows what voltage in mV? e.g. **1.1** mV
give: **22** mV
